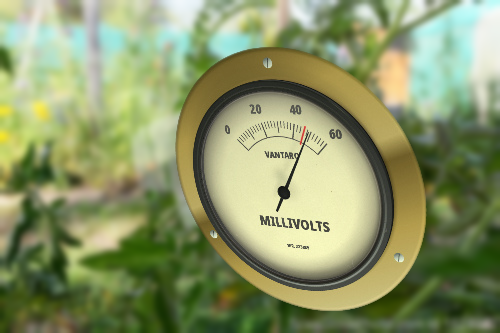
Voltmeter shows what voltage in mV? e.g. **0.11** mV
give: **50** mV
